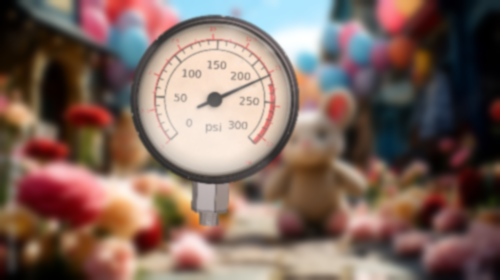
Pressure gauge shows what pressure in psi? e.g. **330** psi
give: **220** psi
